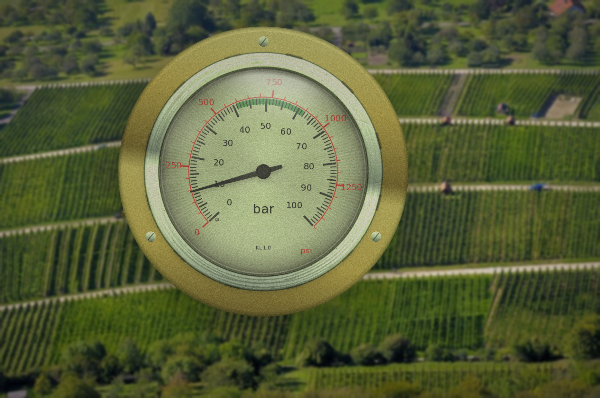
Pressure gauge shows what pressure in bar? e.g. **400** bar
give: **10** bar
